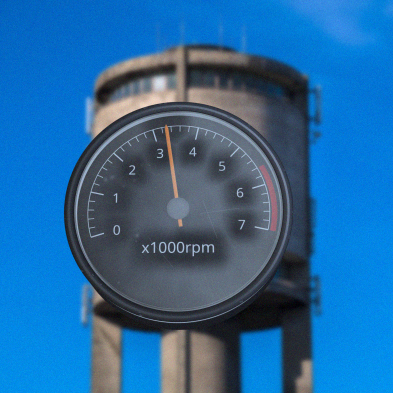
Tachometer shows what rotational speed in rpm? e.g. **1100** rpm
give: **3300** rpm
